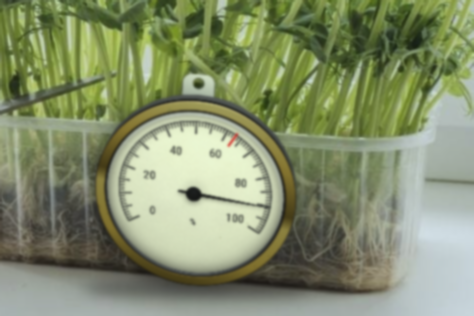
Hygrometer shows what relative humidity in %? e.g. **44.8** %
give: **90** %
